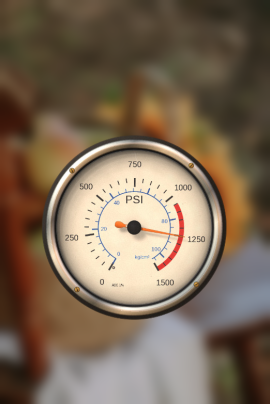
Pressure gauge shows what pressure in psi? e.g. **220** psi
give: **1250** psi
